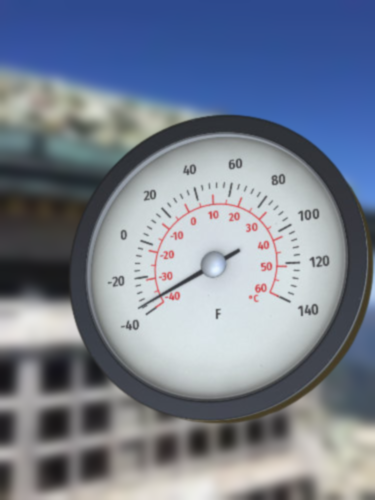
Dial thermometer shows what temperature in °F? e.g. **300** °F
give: **-36** °F
